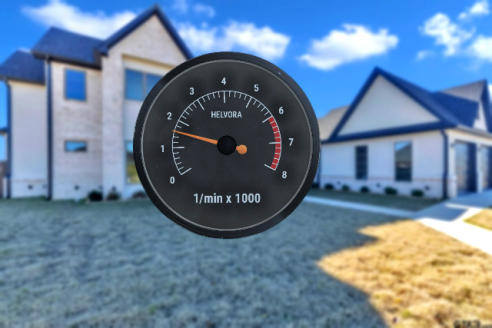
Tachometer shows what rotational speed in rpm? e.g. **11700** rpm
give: **1600** rpm
